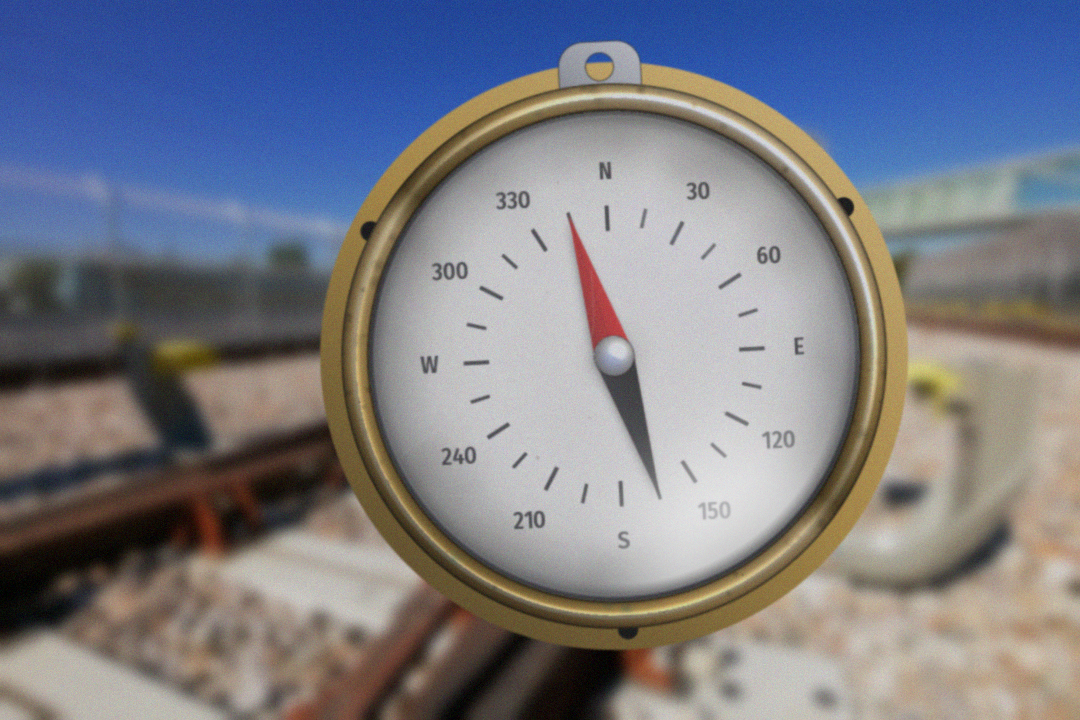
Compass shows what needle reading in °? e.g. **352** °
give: **345** °
